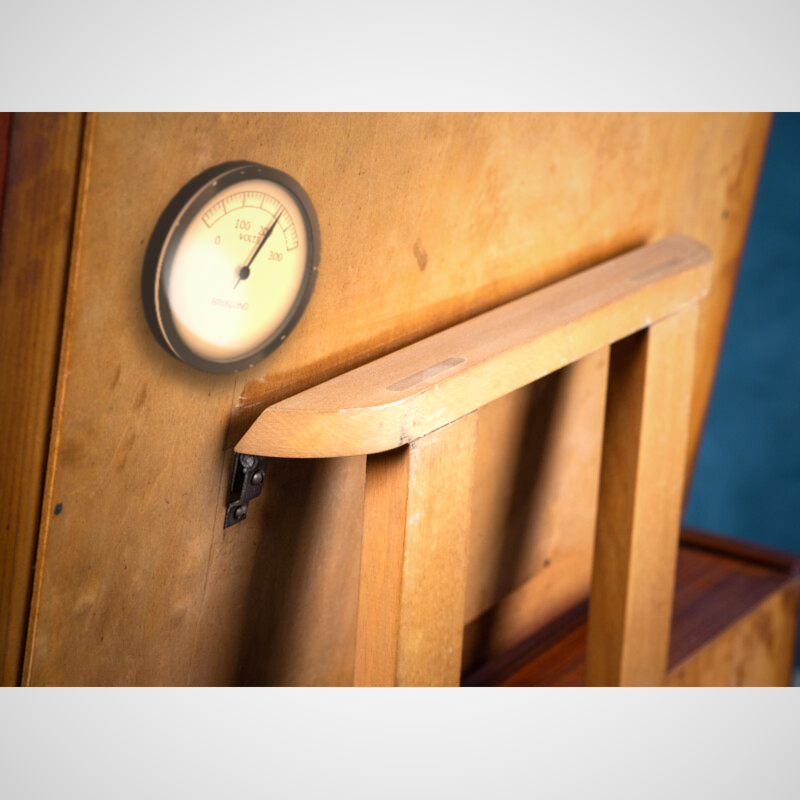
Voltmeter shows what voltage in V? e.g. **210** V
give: **200** V
